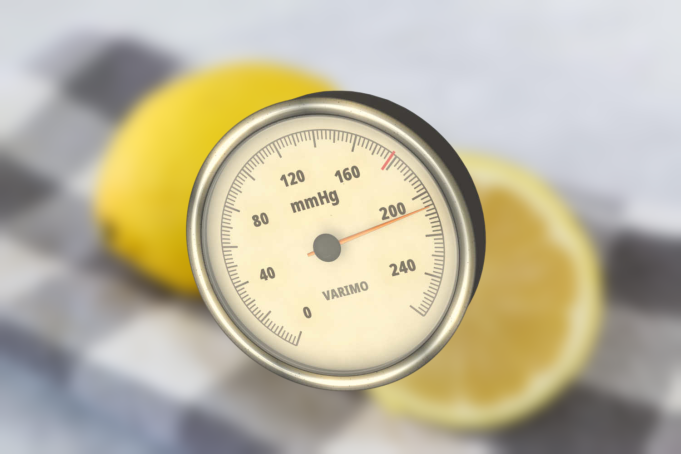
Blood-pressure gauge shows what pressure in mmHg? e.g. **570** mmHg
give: **206** mmHg
